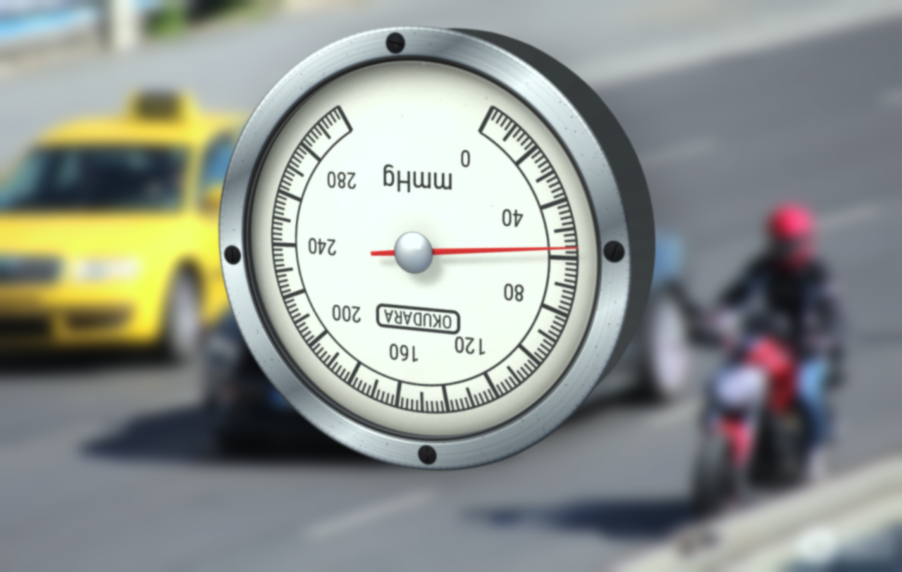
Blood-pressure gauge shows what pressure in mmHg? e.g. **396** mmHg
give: **56** mmHg
